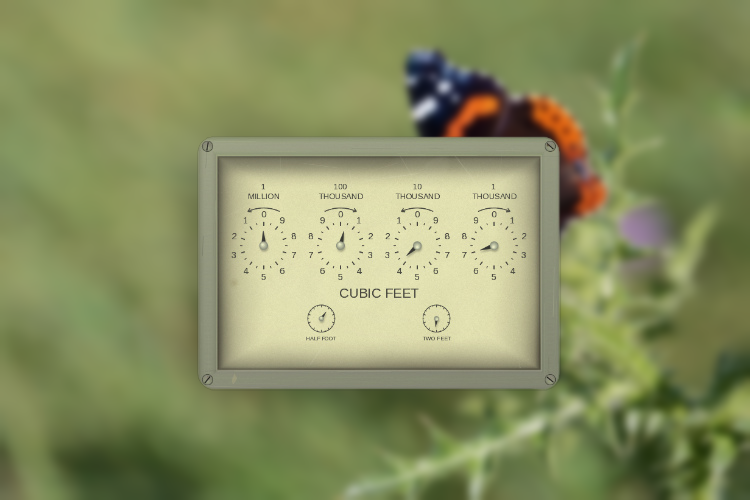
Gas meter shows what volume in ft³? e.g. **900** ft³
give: **3700** ft³
